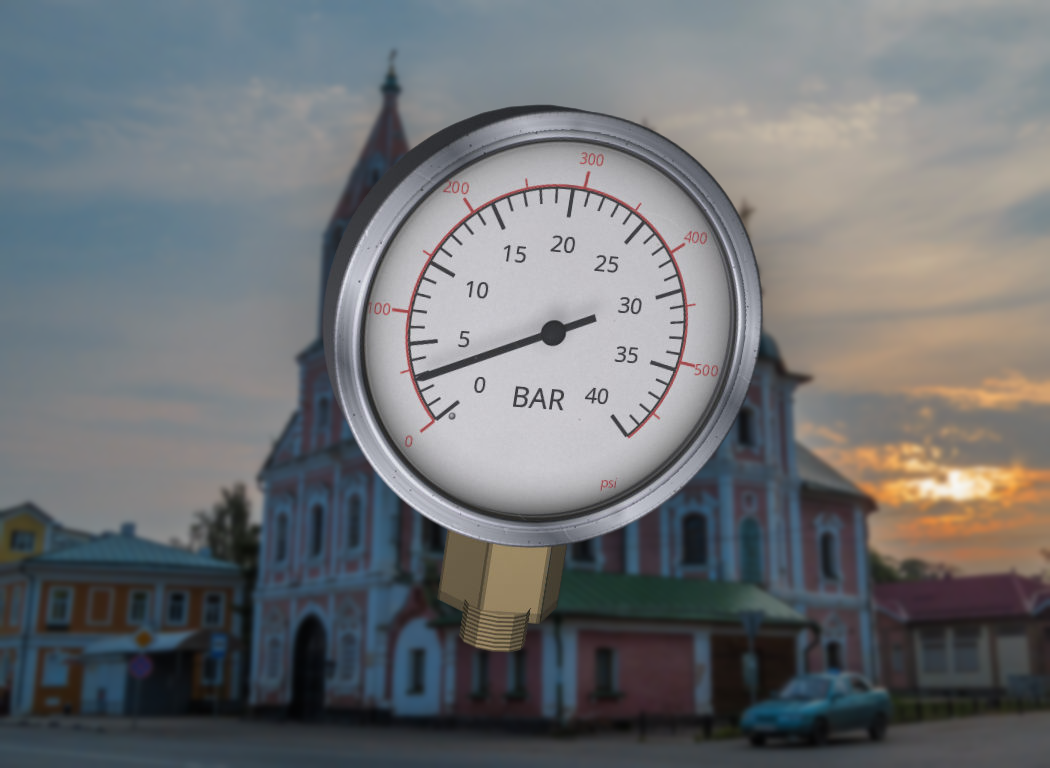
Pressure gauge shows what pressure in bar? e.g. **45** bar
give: **3** bar
